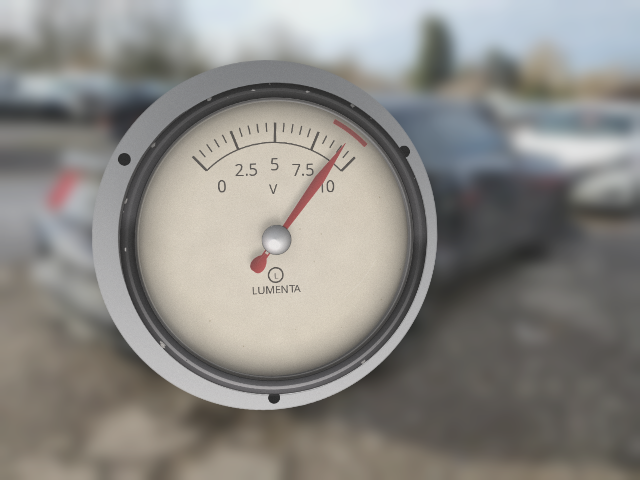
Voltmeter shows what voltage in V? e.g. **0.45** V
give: **9** V
